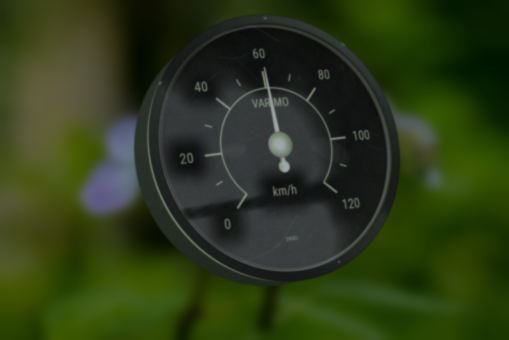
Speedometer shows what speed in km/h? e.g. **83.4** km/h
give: **60** km/h
